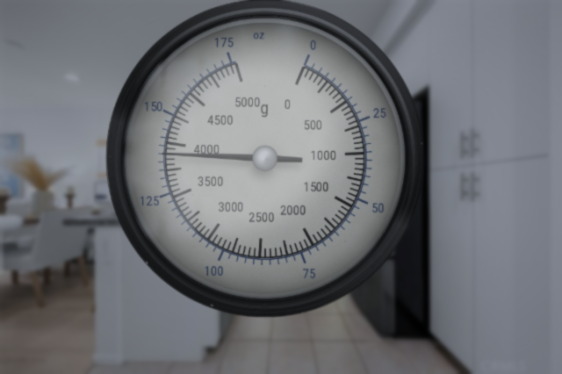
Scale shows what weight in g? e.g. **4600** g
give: **3900** g
